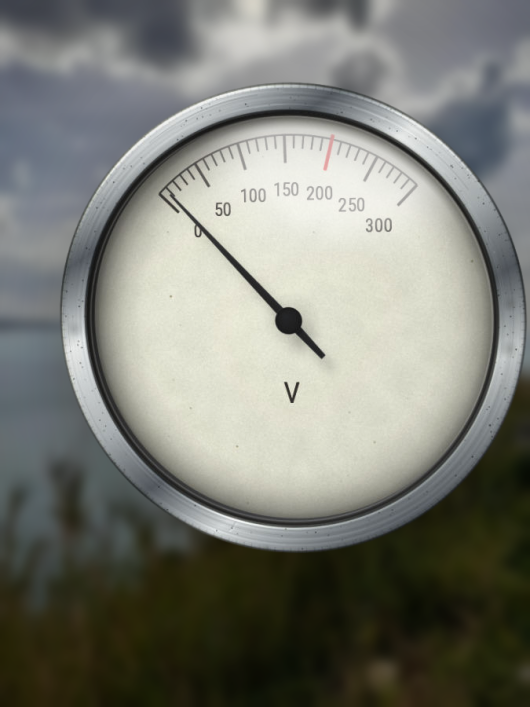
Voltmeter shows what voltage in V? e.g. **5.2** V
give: **10** V
